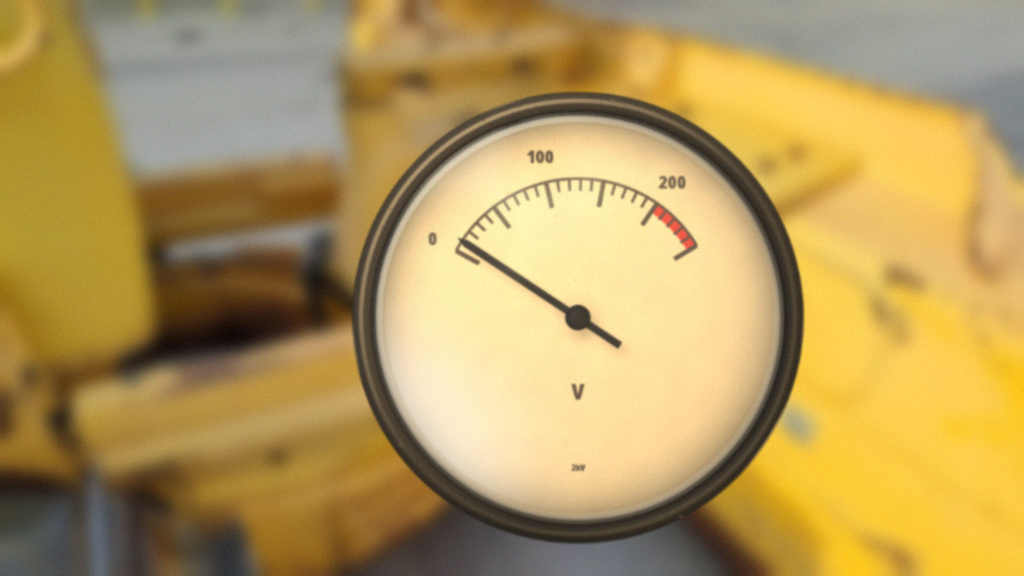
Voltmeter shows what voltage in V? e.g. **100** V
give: **10** V
